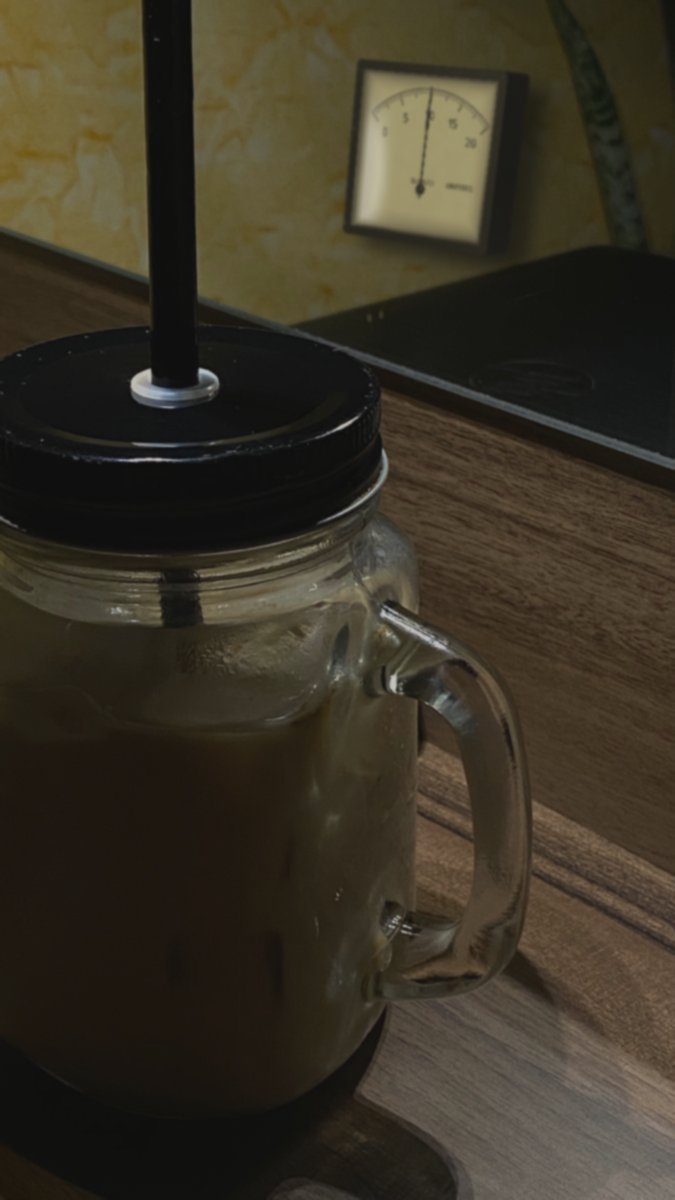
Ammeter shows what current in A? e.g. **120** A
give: **10** A
